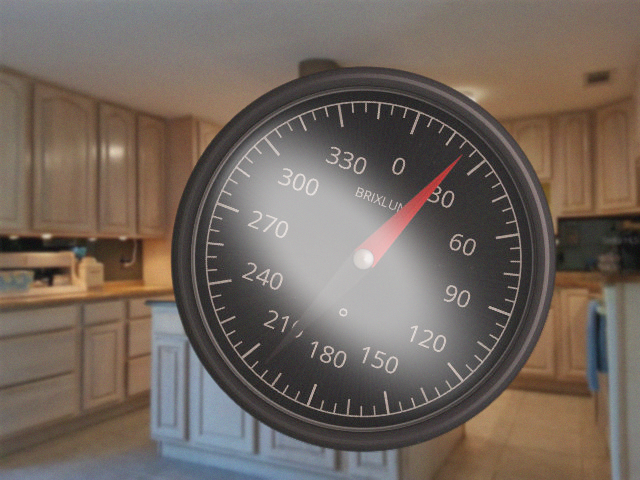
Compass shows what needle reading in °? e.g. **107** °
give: **22.5** °
